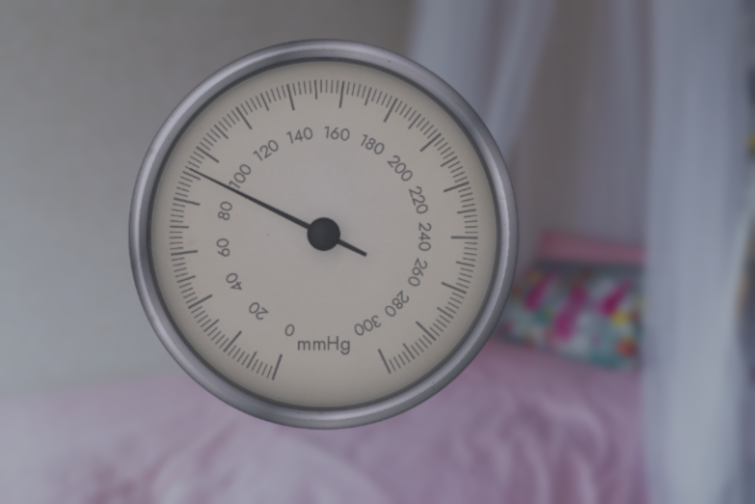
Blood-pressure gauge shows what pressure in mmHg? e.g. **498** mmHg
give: **92** mmHg
